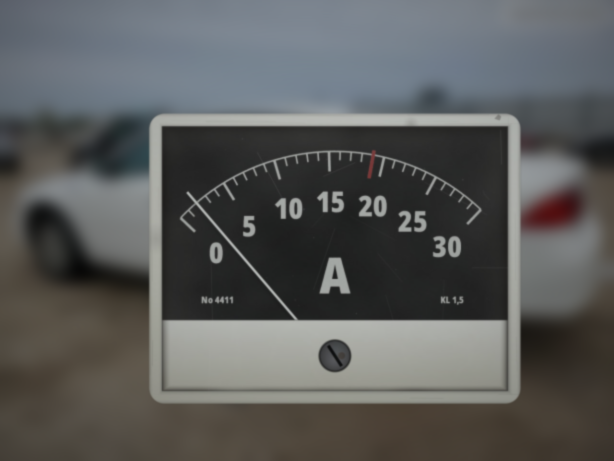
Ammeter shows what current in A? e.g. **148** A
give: **2** A
